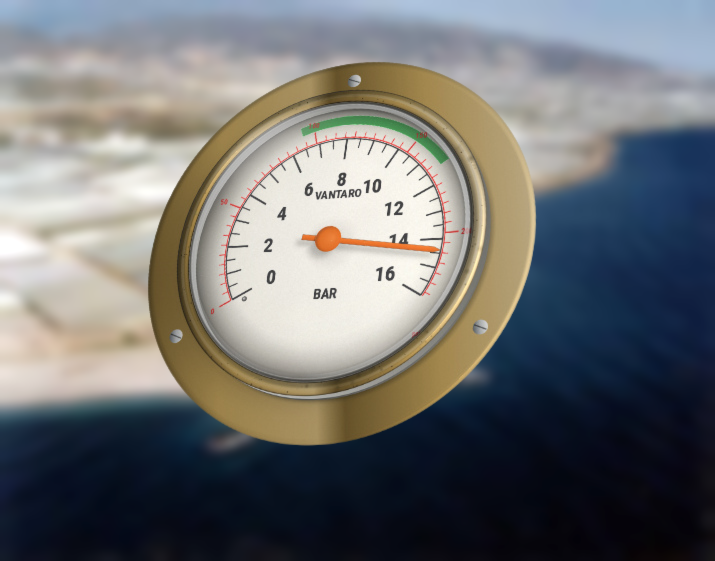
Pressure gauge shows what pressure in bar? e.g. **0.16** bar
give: **14.5** bar
